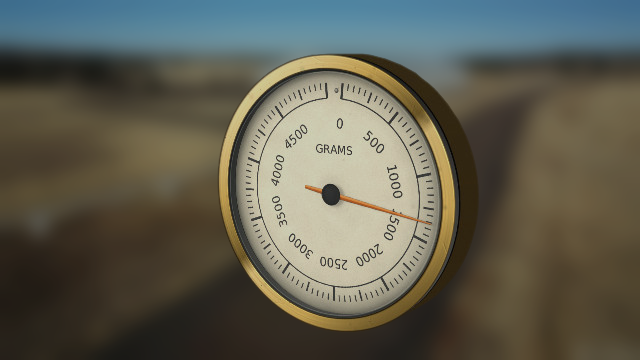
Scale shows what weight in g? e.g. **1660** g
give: **1350** g
